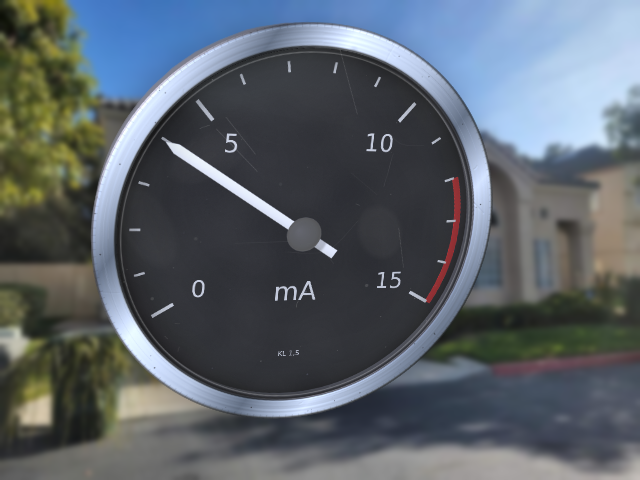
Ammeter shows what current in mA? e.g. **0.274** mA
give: **4** mA
